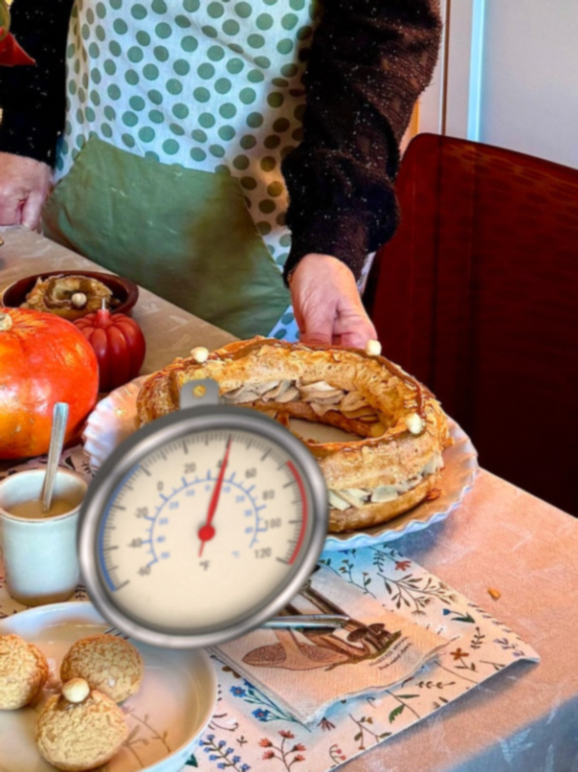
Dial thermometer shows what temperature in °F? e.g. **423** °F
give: **40** °F
